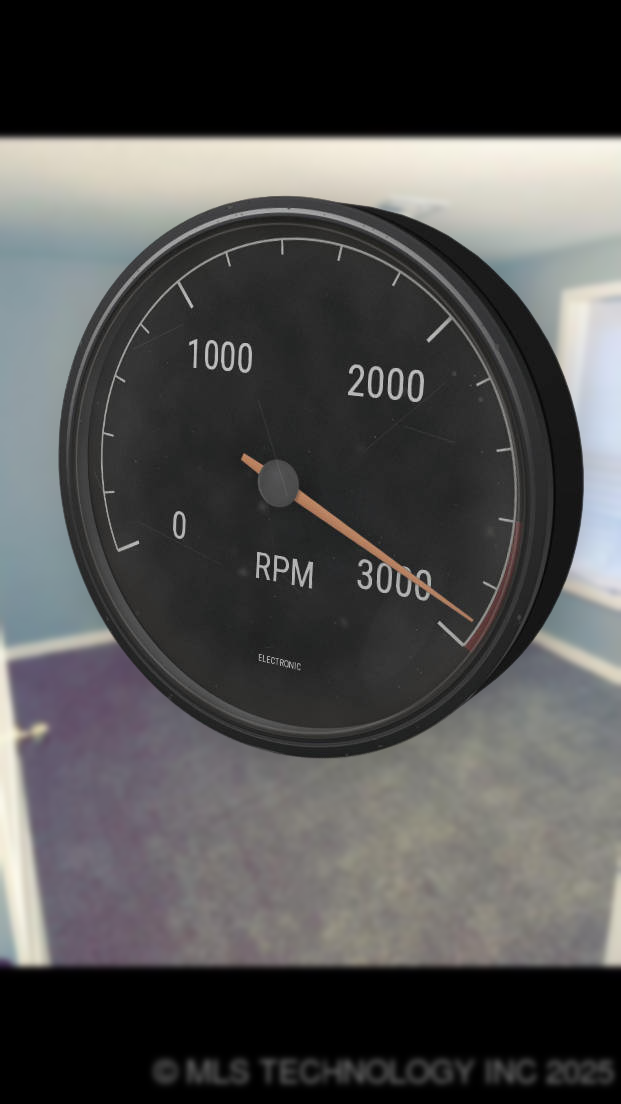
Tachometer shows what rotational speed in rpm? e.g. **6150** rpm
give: **2900** rpm
